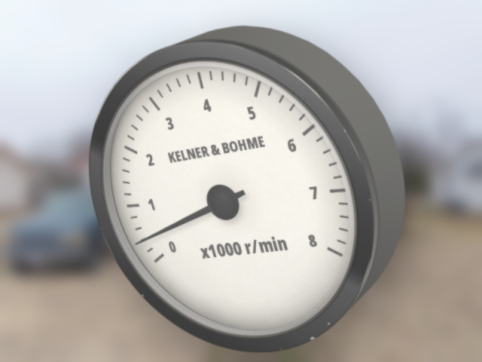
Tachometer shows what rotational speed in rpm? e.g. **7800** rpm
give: **400** rpm
